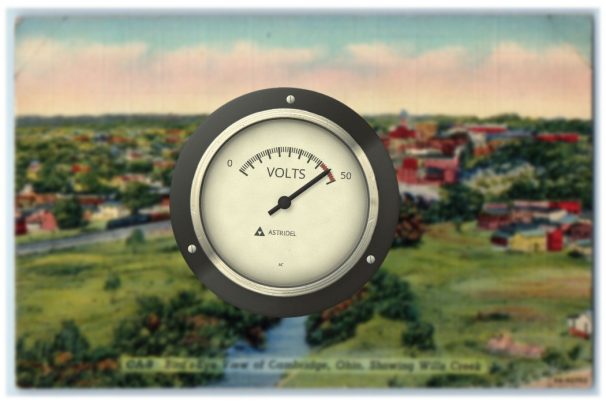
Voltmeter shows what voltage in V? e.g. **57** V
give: **45** V
